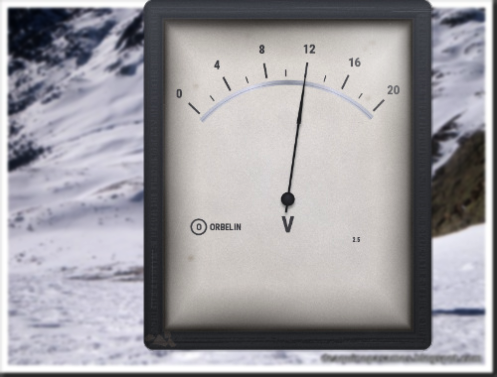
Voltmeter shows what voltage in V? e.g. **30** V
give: **12** V
